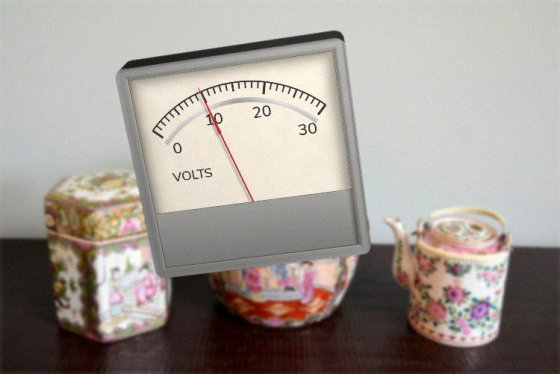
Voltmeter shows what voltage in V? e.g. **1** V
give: **10** V
